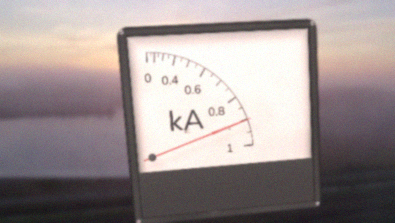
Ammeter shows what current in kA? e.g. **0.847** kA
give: **0.9** kA
